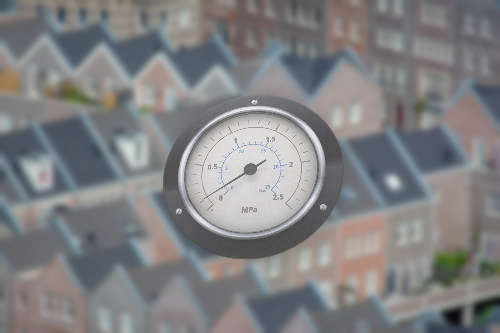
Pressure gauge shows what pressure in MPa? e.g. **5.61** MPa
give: **0.1** MPa
